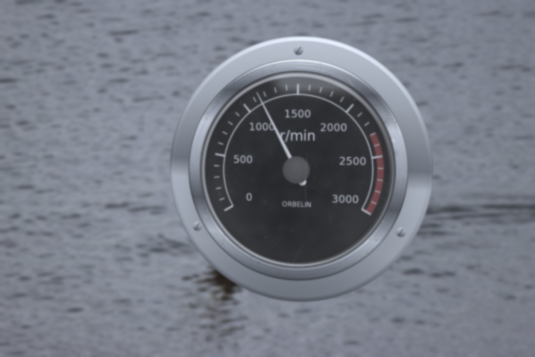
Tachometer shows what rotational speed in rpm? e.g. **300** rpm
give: **1150** rpm
